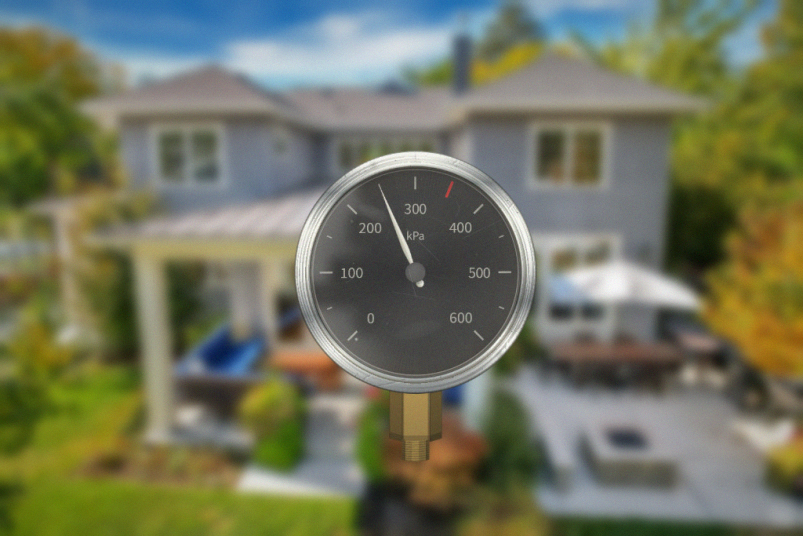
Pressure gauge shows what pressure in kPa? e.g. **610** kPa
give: **250** kPa
